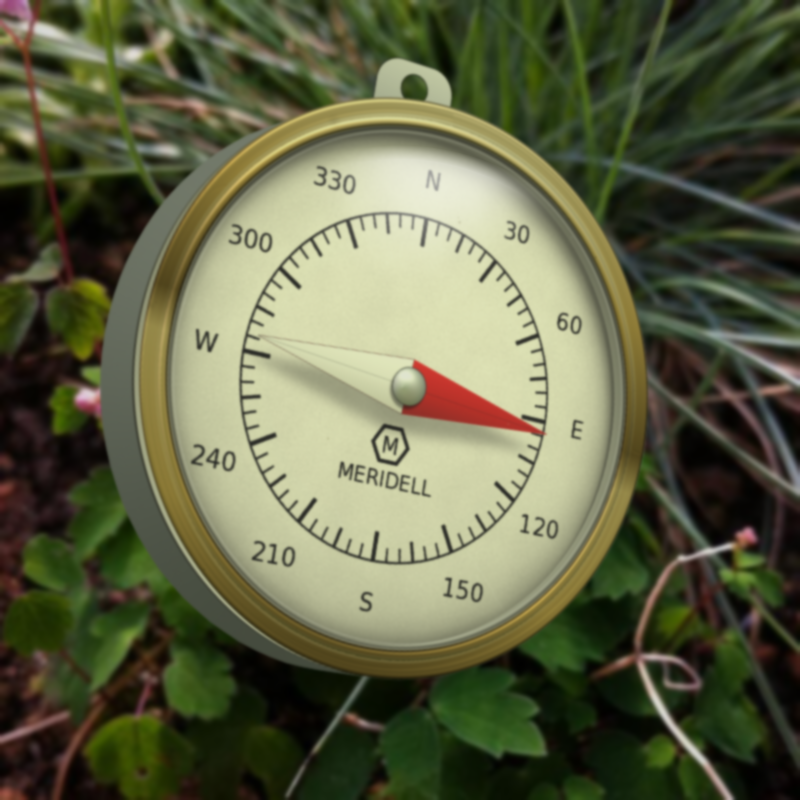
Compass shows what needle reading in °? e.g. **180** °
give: **95** °
